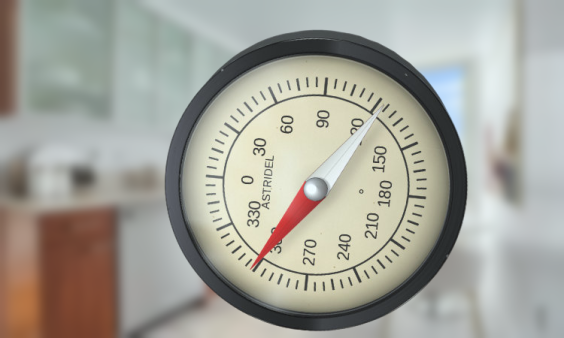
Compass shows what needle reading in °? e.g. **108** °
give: **302.5** °
